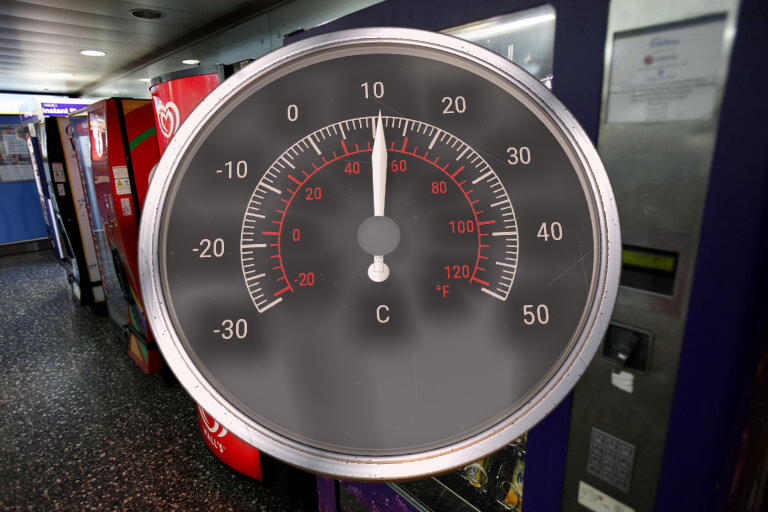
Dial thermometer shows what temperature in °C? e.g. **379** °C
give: **11** °C
